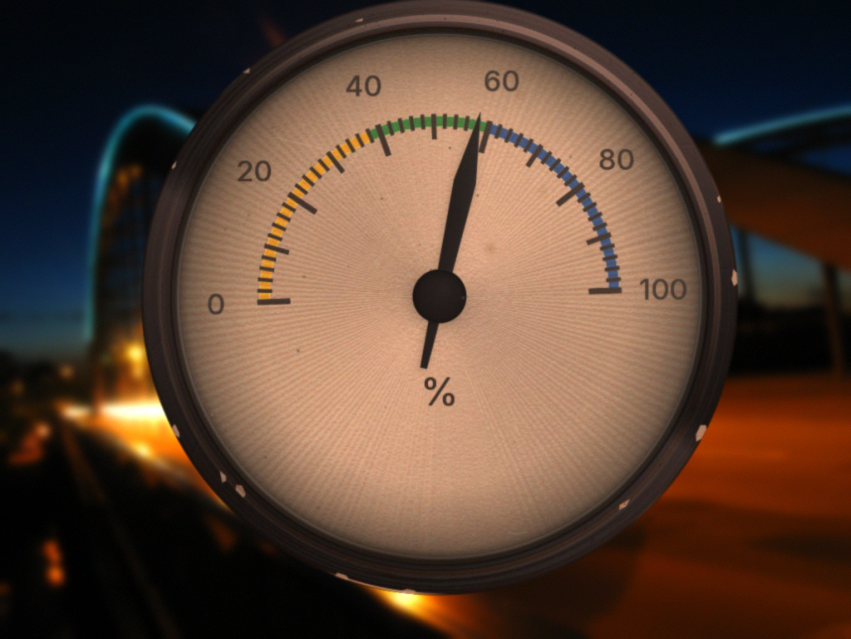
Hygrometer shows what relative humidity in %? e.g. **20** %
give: **58** %
